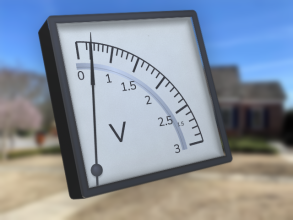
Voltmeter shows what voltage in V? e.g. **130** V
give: **0.5** V
